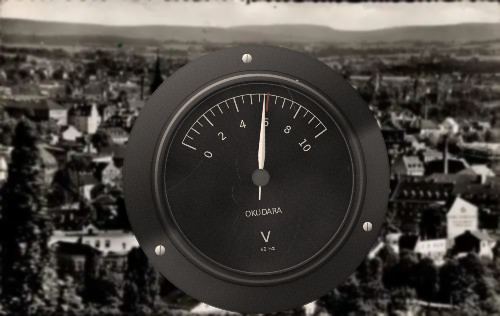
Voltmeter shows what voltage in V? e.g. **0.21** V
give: **5.75** V
